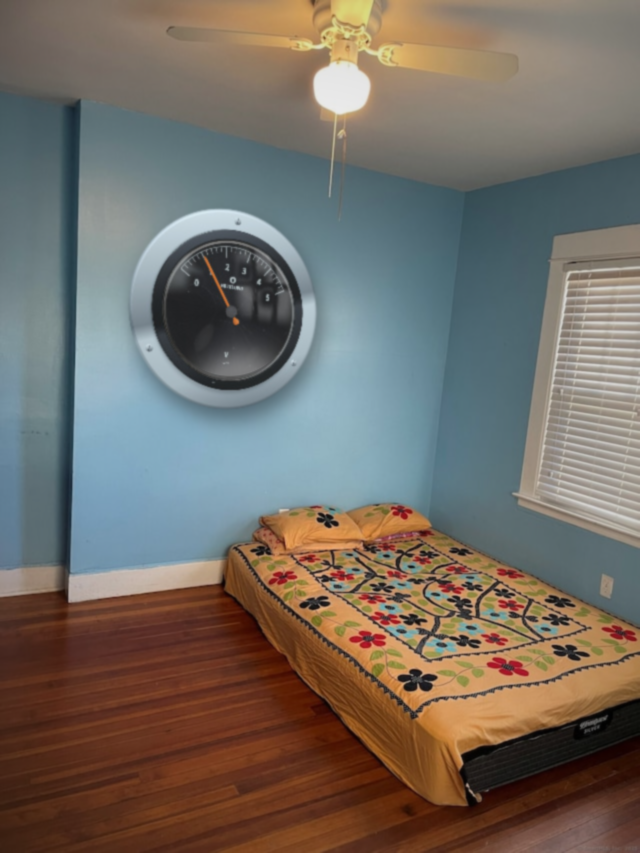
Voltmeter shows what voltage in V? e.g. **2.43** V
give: **1** V
